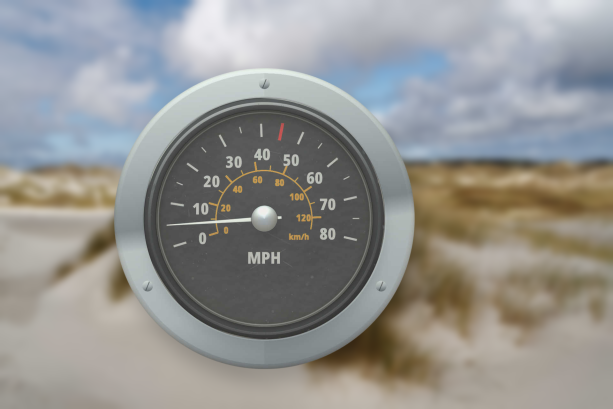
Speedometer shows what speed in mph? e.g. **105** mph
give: **5** mph
